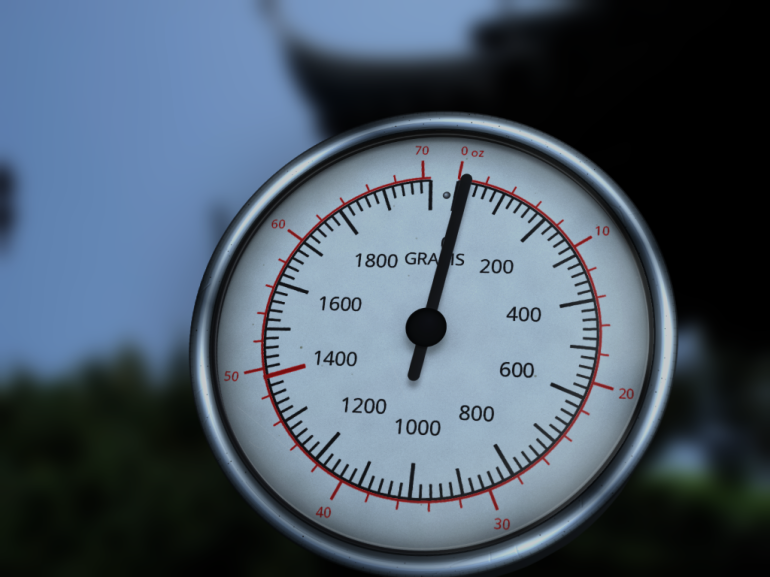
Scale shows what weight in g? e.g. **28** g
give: **20** g
